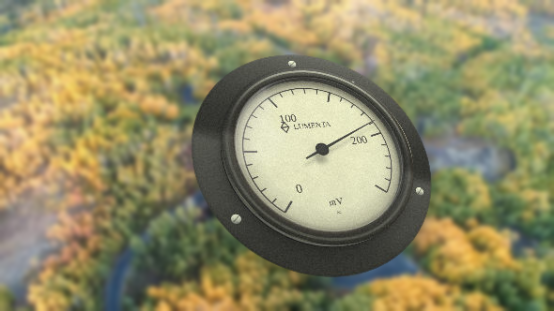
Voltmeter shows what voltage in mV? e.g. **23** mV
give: **190** mV
